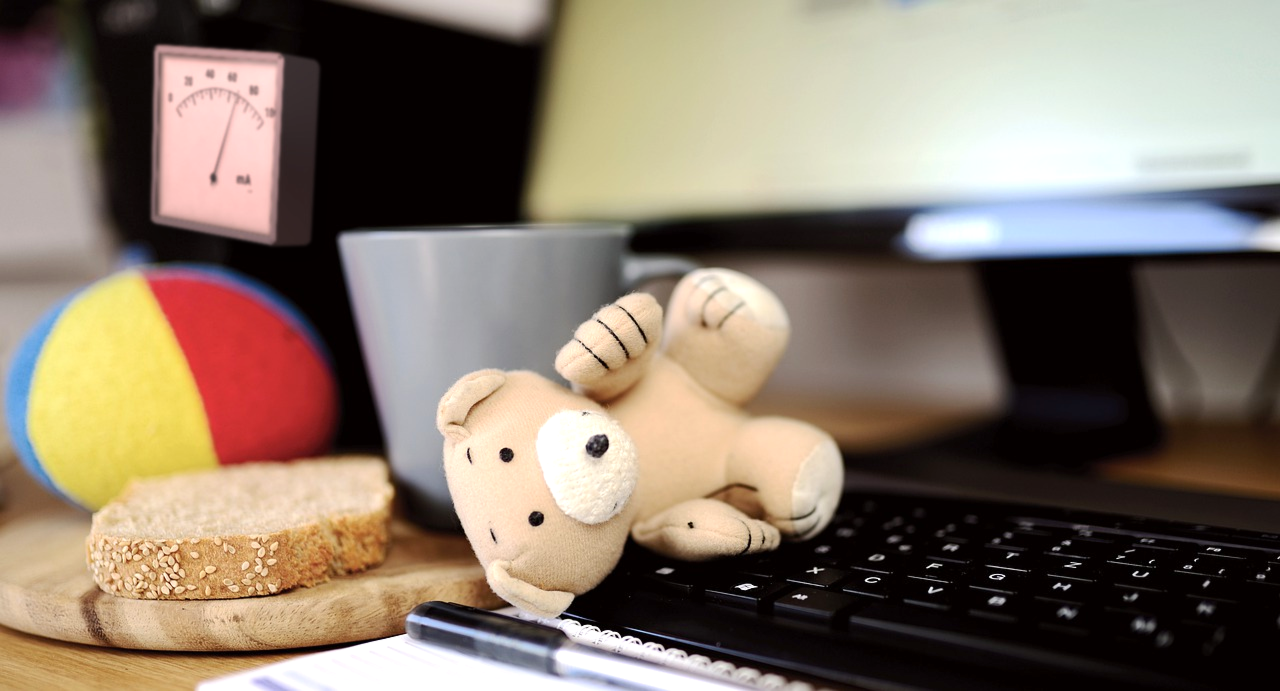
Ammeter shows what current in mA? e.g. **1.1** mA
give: **70** mA
